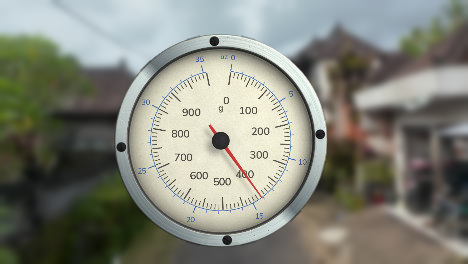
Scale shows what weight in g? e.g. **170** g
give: **400** g
